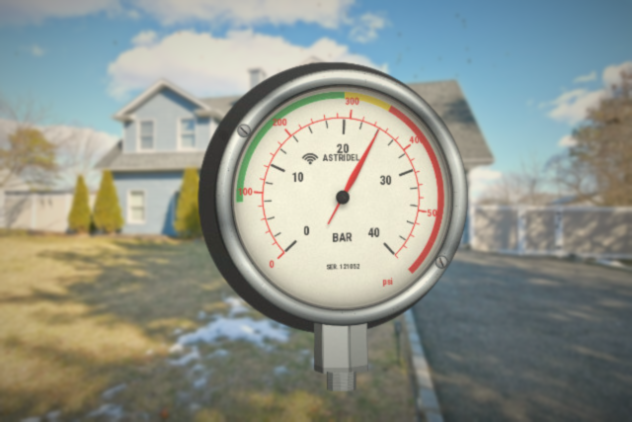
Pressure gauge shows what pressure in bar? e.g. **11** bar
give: **24** bar
